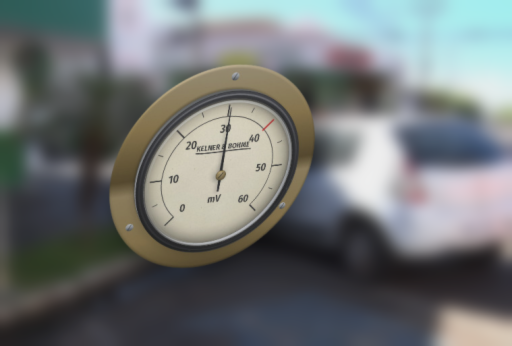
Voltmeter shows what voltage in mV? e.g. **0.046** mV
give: **30** mV
